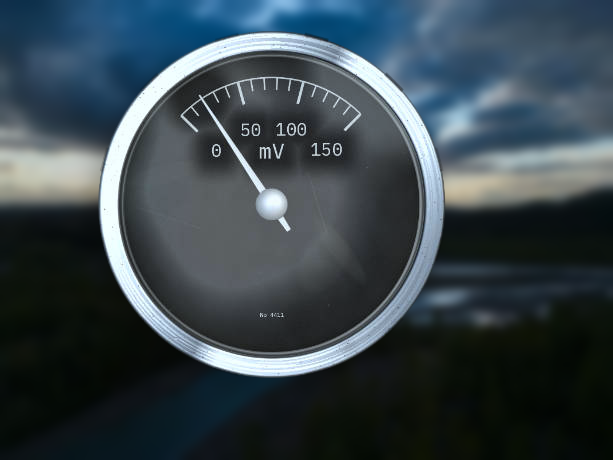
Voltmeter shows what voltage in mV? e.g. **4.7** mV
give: **20** mV
